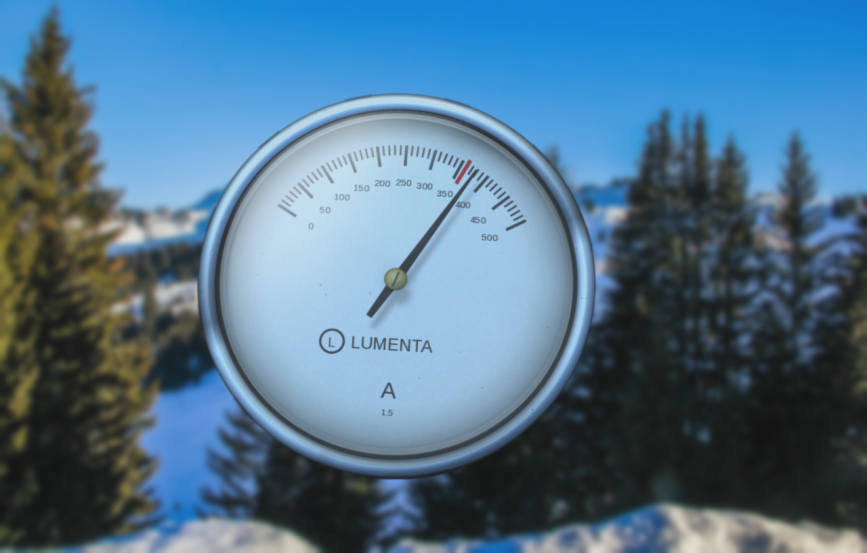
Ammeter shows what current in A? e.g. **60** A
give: **380** A
